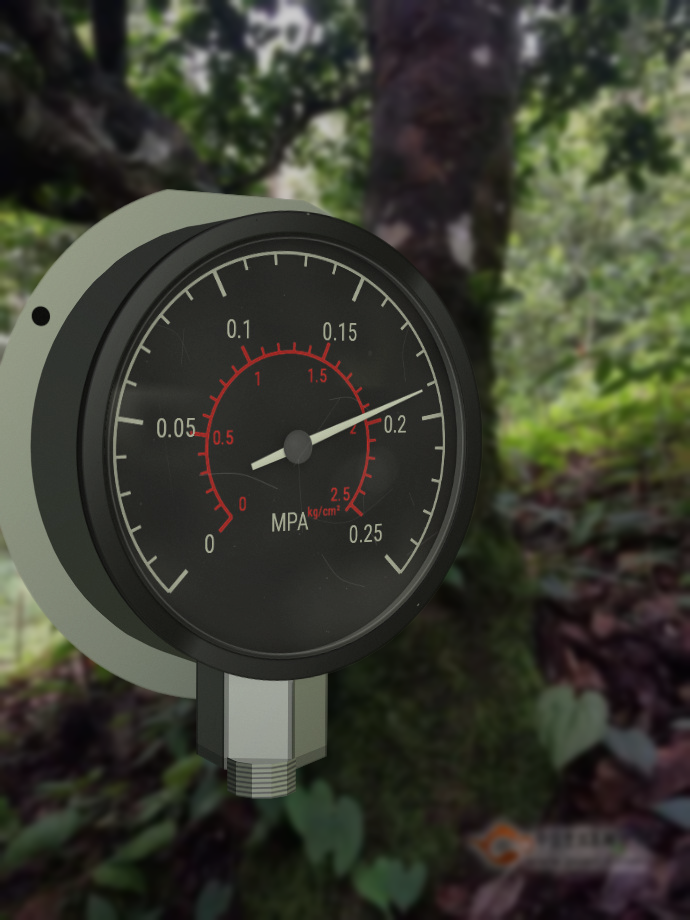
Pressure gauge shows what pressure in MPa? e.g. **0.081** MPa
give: **0.19** MPa
